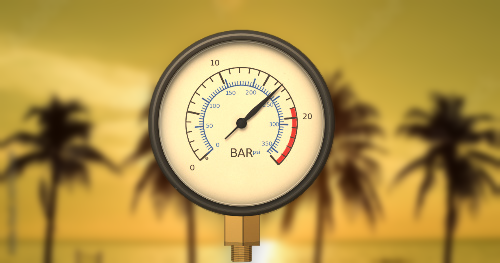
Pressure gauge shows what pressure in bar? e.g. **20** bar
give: **16.5** bar
